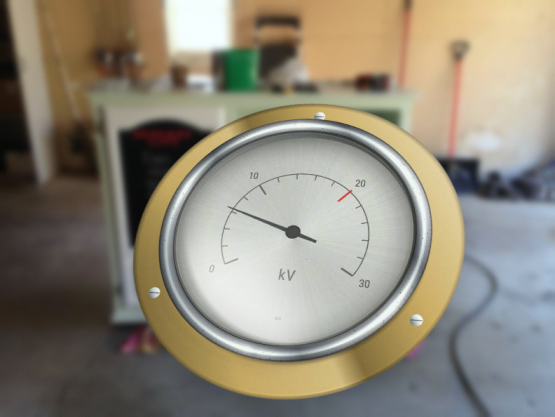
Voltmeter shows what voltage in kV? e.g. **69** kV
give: **6** kV
